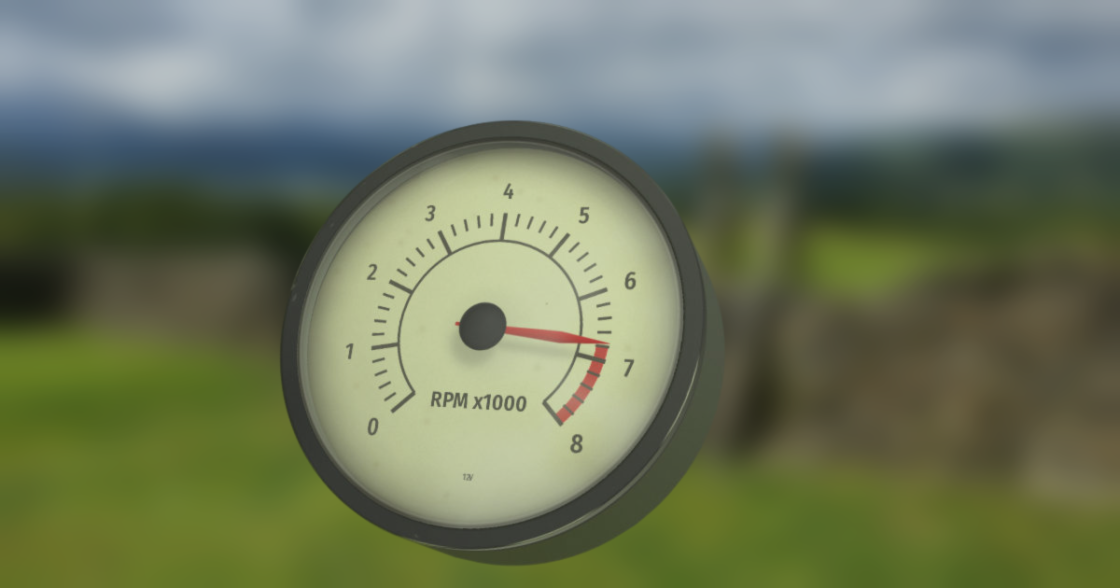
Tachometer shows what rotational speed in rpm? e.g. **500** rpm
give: **6800** rpm
